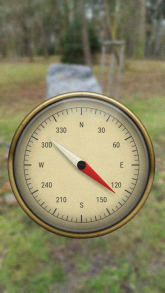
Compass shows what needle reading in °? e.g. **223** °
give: **130** °
